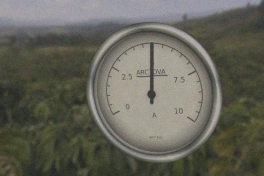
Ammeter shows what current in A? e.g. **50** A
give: **5** A
